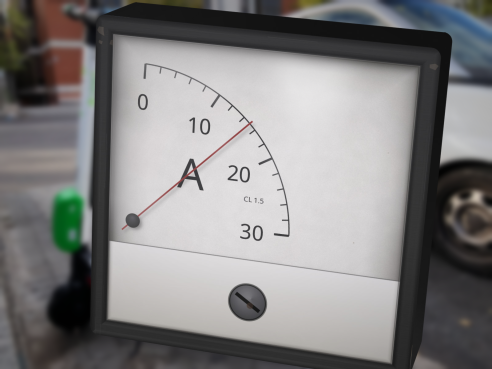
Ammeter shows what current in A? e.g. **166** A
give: **15** A
